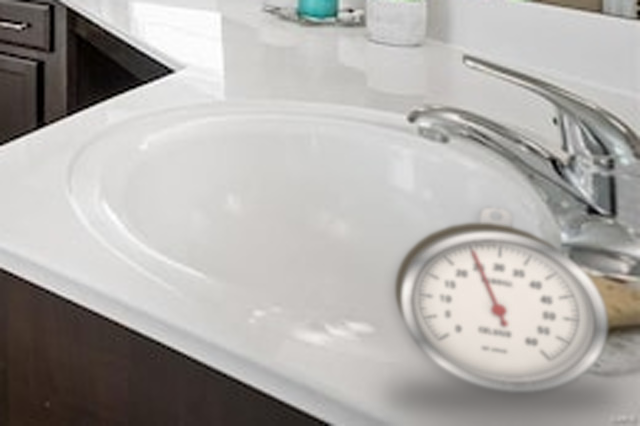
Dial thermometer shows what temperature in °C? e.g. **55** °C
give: **25** °C
